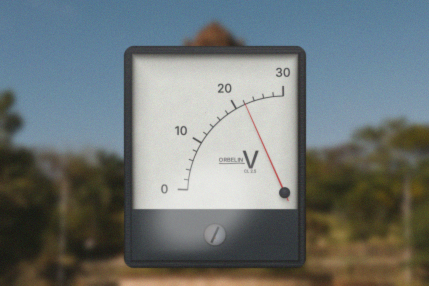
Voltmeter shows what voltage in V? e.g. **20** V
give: **22** V
